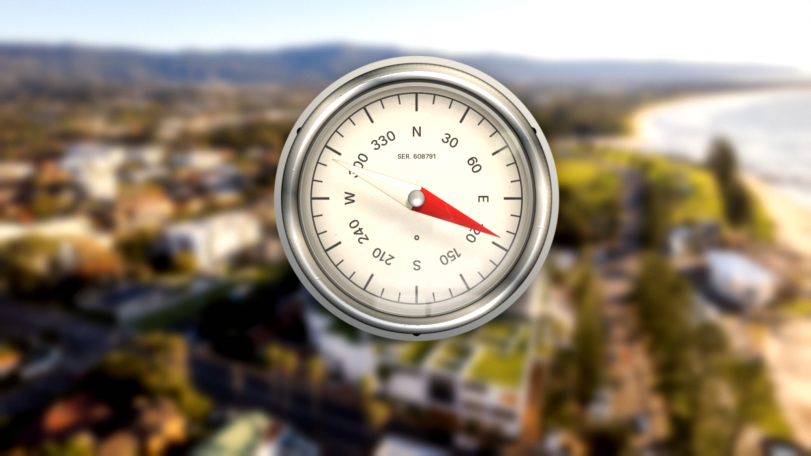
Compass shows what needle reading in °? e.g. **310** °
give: **115** °
